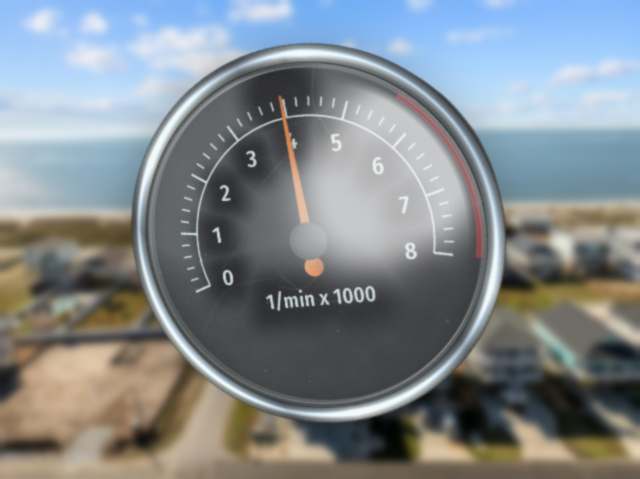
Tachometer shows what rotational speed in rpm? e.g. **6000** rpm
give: **4000** rpm
